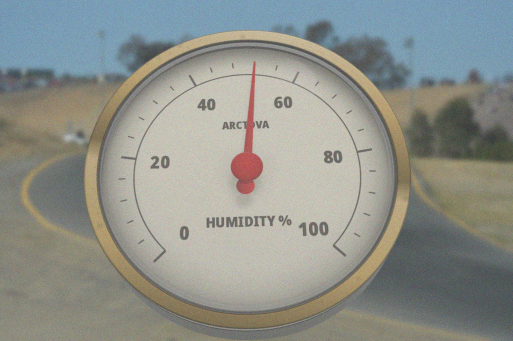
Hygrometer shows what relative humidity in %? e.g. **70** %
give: **52** %
